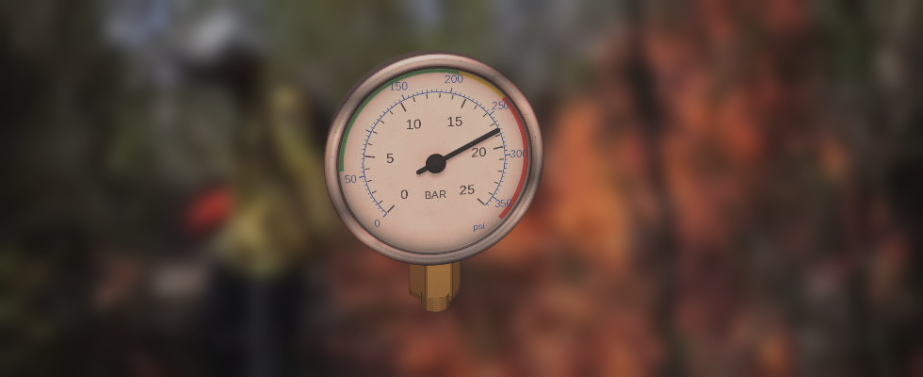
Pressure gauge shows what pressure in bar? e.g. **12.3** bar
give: **18.5** bar
